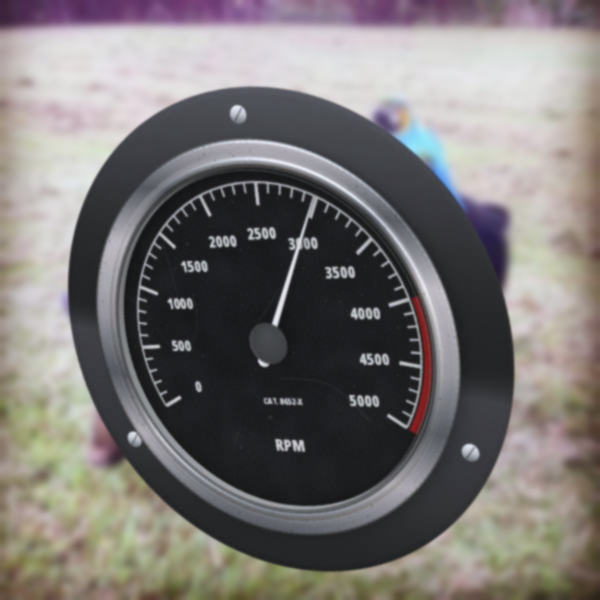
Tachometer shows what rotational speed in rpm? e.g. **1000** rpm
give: **3000** rpm
